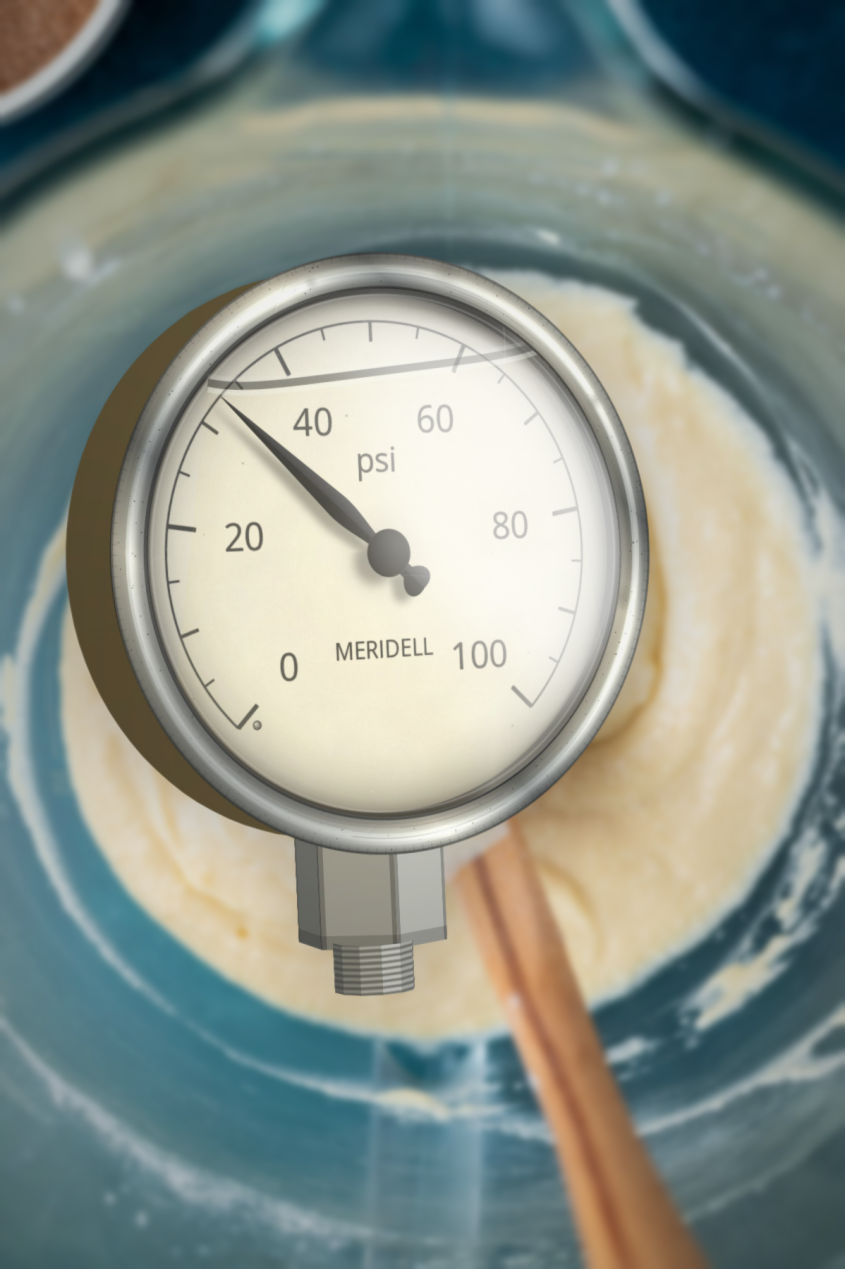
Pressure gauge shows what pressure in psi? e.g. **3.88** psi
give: **32.5** psi
